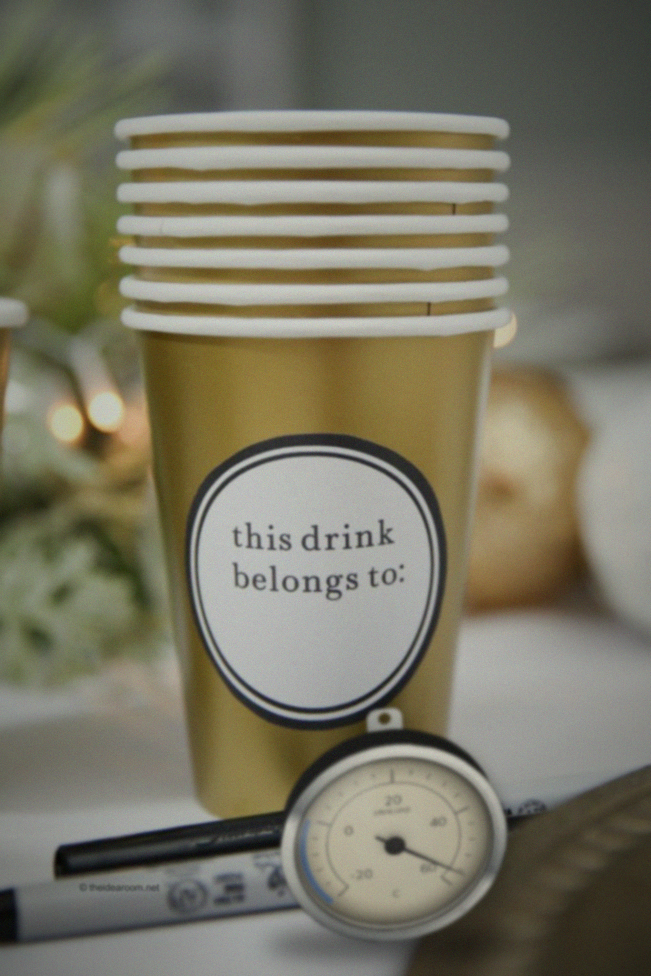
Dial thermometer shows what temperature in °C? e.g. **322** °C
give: **56** °C
